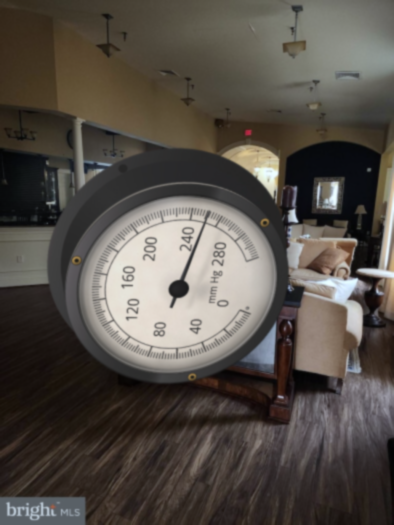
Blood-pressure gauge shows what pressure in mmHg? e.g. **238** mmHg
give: **250** mmHg
